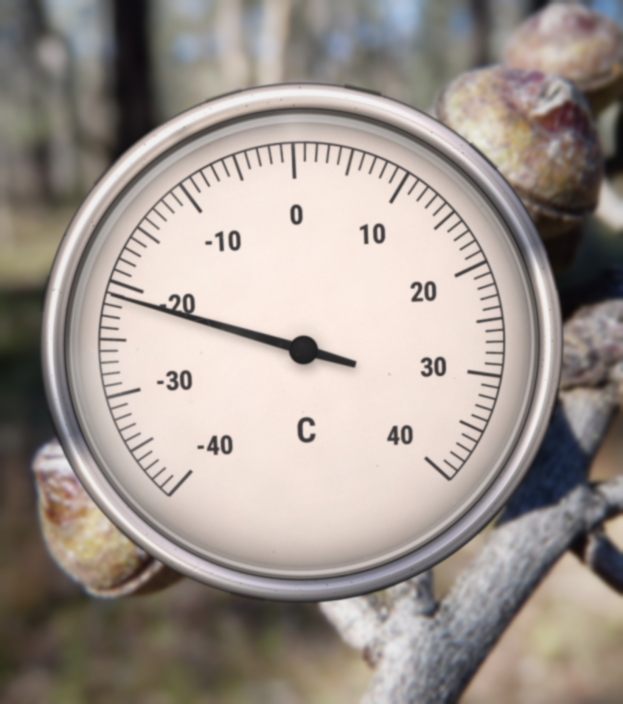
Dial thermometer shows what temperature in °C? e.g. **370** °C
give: **-21** °C
